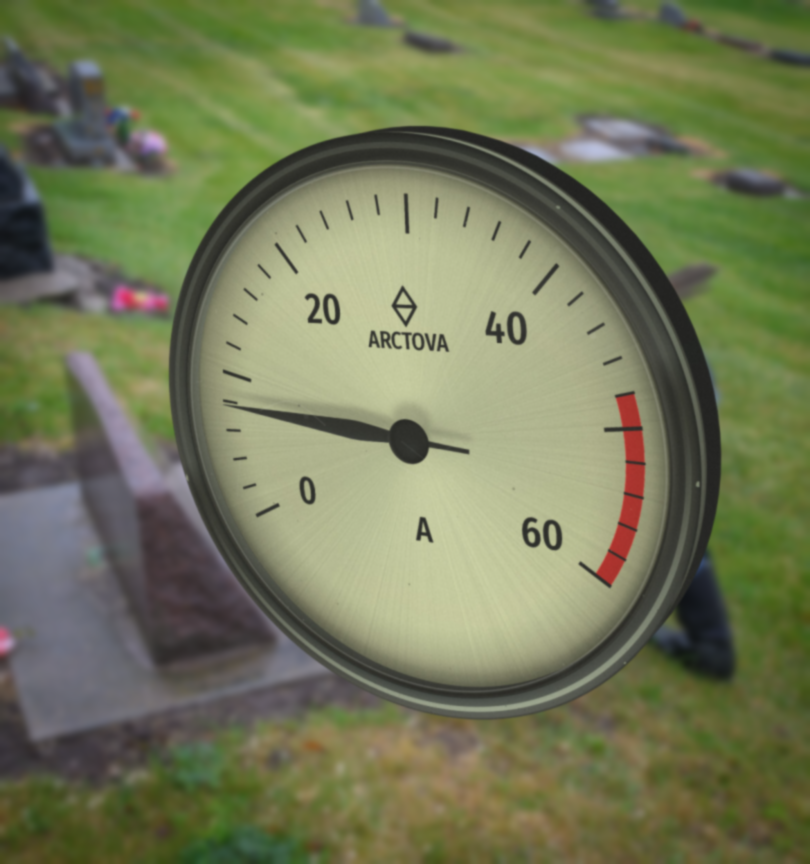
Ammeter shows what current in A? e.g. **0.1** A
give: **8** A
